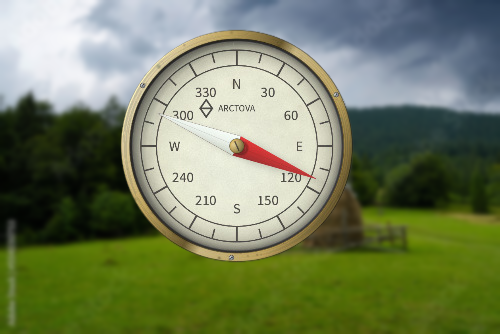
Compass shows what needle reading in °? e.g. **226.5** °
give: **112.5** °
